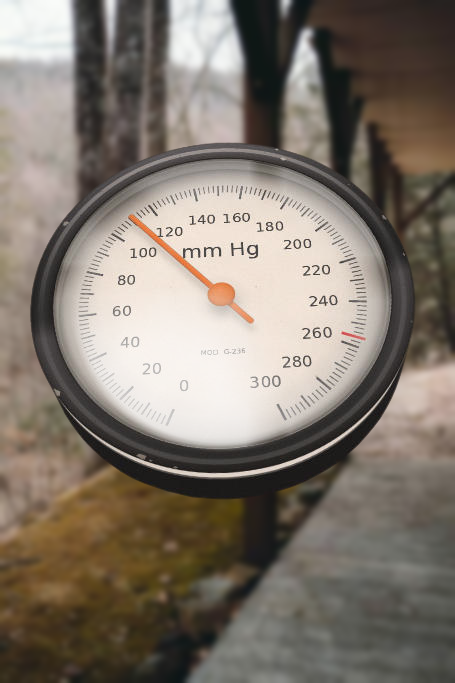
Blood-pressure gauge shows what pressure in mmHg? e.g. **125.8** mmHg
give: **110** mmHg
